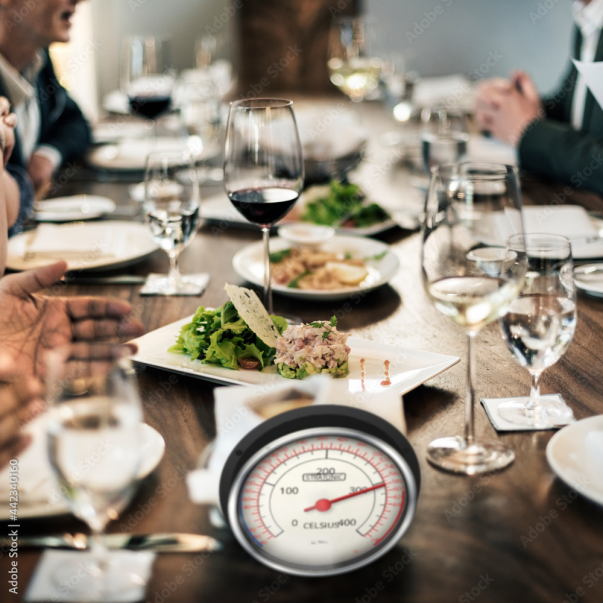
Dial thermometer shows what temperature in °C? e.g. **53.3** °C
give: **300** °C
